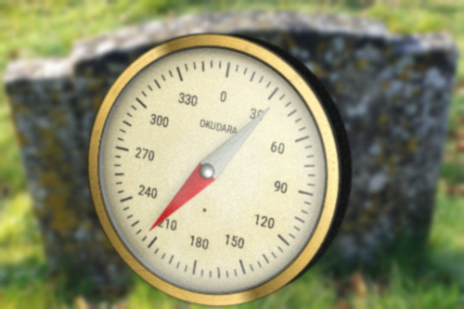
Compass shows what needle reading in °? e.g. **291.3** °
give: **215** °
